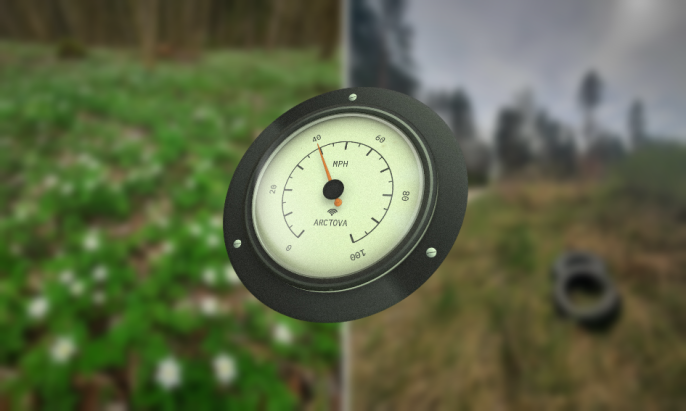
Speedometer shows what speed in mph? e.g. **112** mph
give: **40** mph
